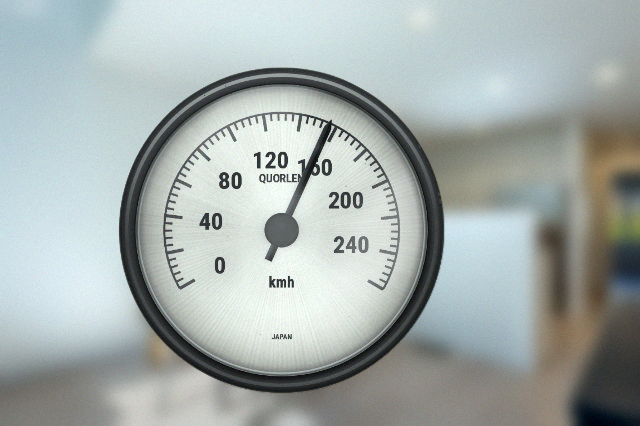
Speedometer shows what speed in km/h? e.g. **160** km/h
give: **156** km/h
